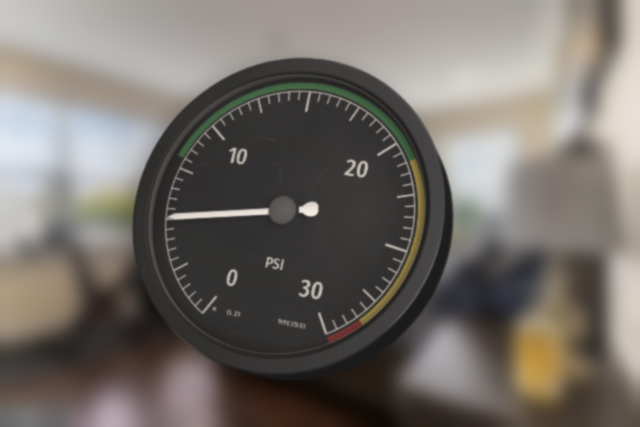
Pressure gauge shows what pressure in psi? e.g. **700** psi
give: **5** psi
